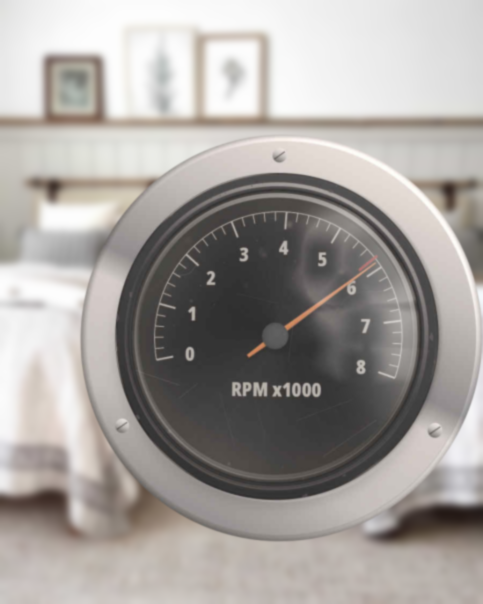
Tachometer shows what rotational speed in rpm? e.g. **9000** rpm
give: **5900** rpm
